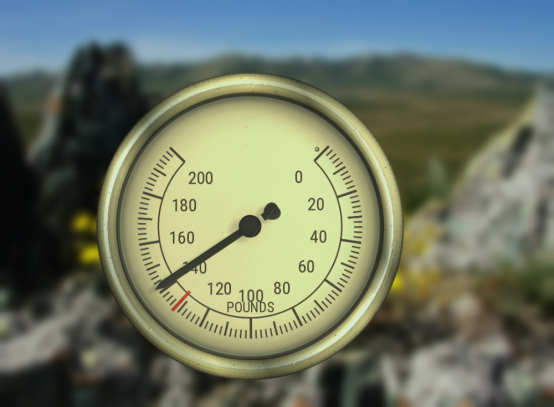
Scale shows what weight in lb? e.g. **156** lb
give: **142** lb
